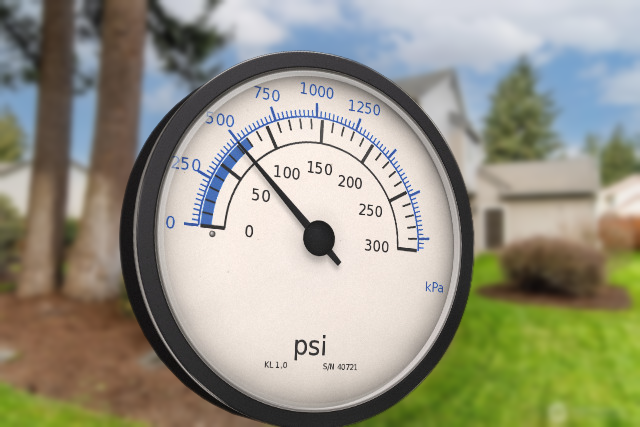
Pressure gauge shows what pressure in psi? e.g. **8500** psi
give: **70** psi
